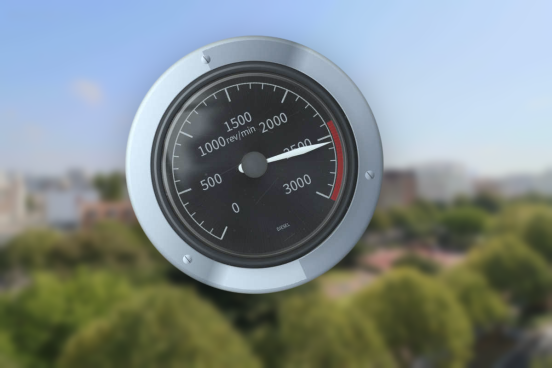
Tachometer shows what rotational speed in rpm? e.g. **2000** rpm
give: **2550** rpm
